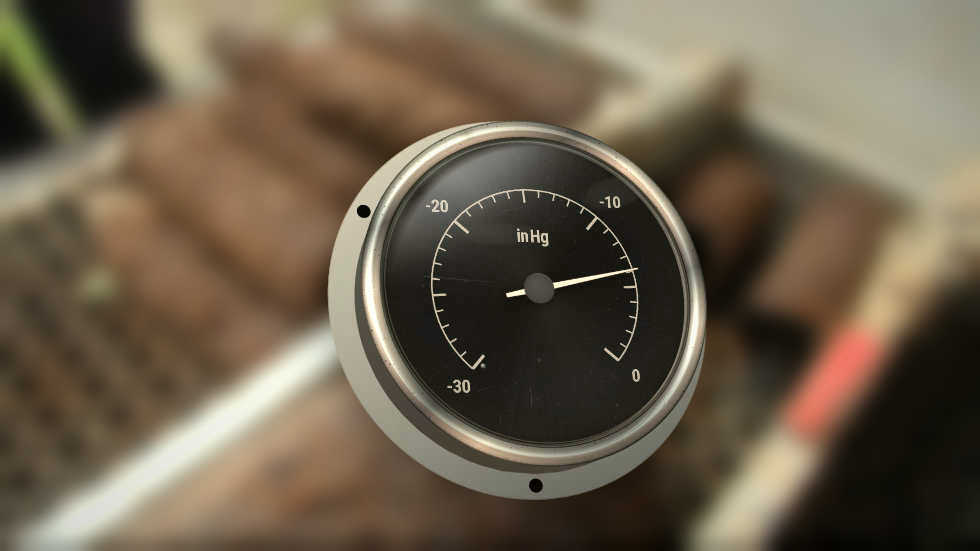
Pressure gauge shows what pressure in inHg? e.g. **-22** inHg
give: **-6** inHg
